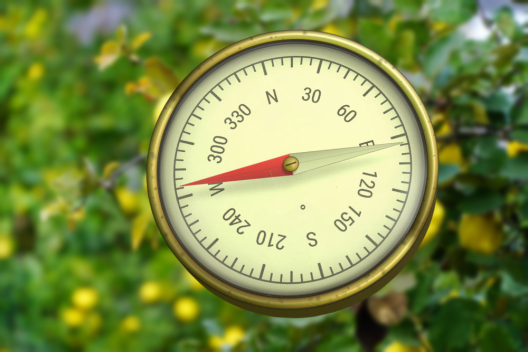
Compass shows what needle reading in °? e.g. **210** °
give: **275** °
